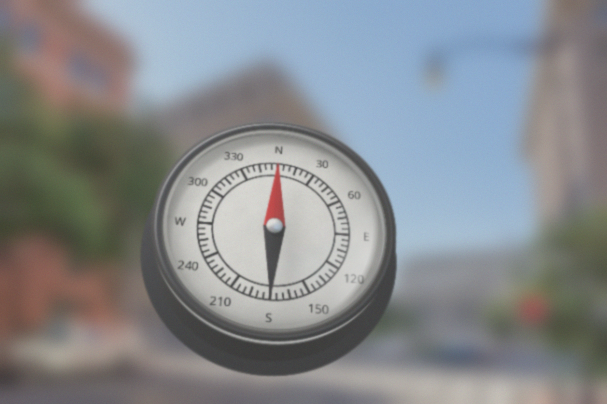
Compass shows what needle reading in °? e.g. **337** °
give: **0** °
